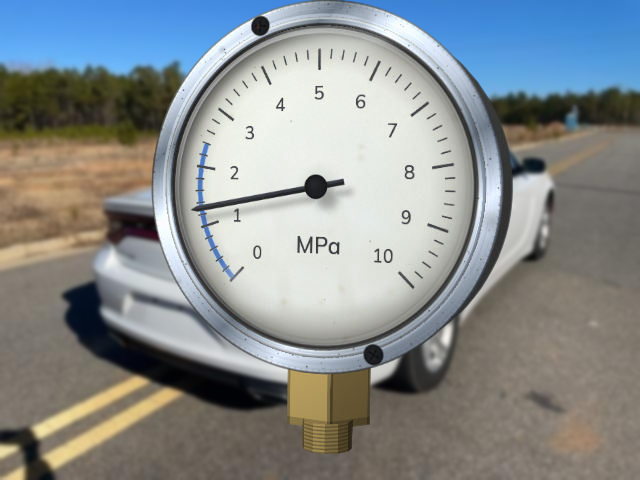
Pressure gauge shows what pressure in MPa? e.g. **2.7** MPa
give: **1.3** MPa
